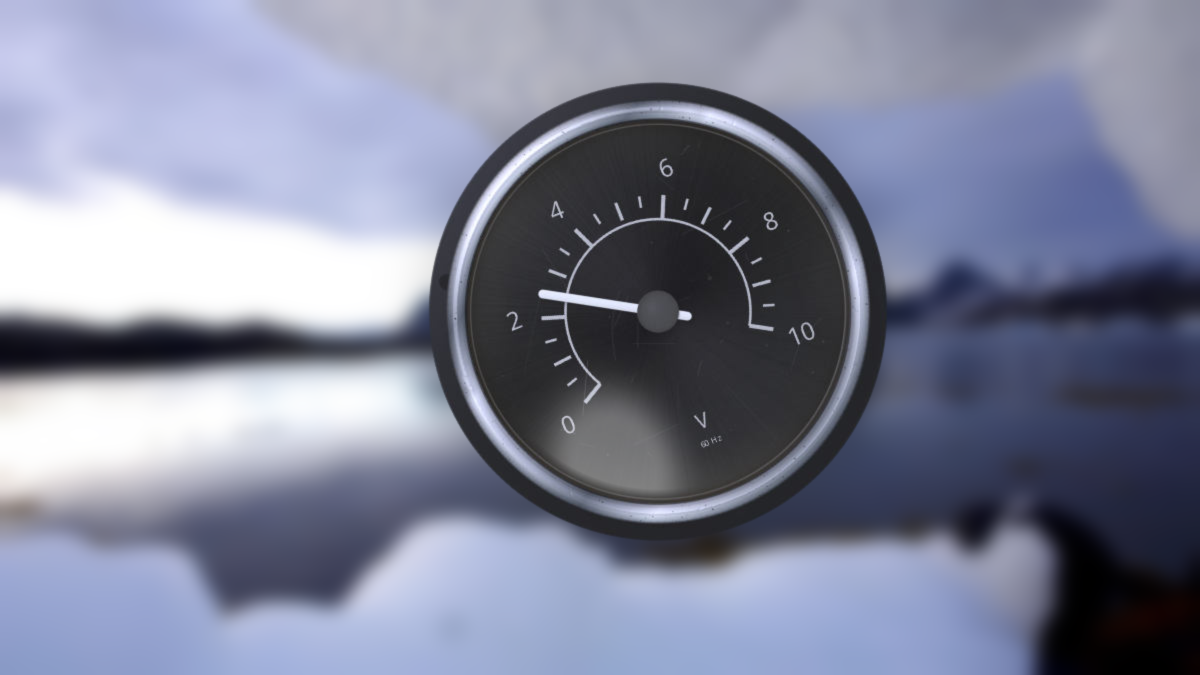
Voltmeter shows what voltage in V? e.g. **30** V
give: **2.5** V
